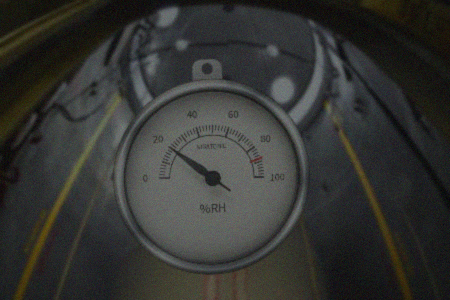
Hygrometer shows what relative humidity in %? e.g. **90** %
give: **20** %
